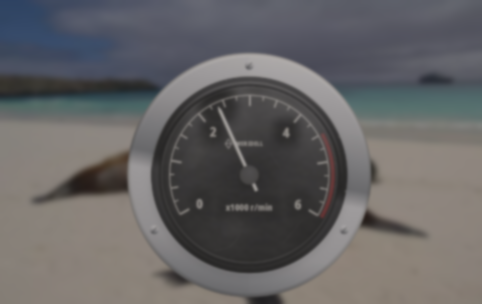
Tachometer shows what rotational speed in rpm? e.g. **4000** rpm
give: **2375** rpm
